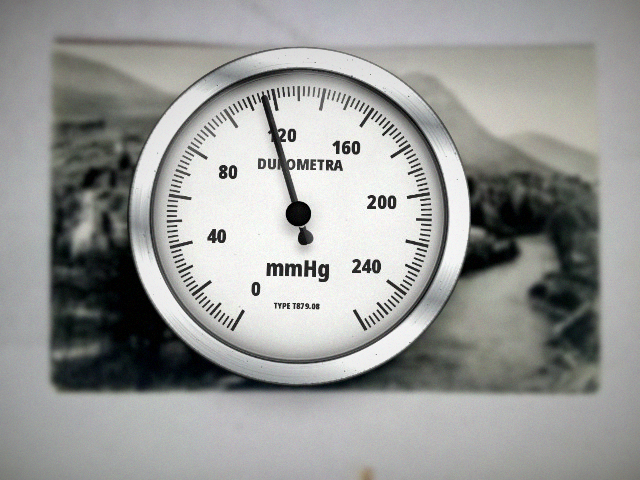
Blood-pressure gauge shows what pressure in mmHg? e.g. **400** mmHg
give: **116** mmHg
